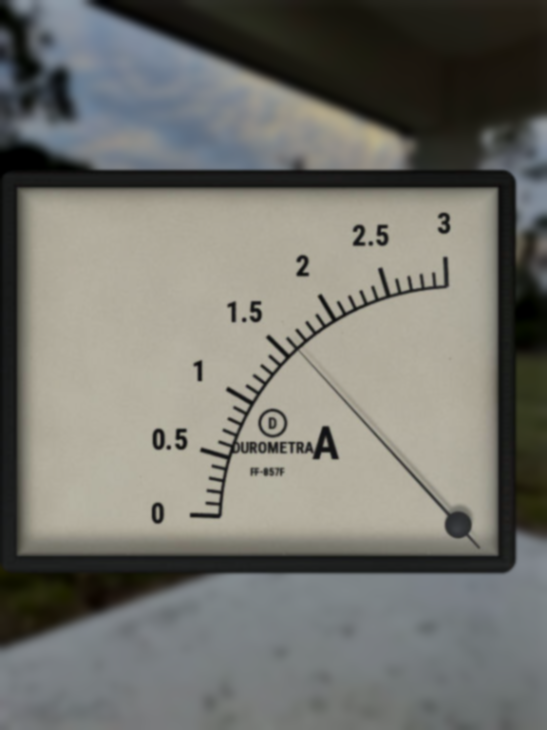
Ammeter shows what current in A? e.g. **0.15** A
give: **1.6** A
